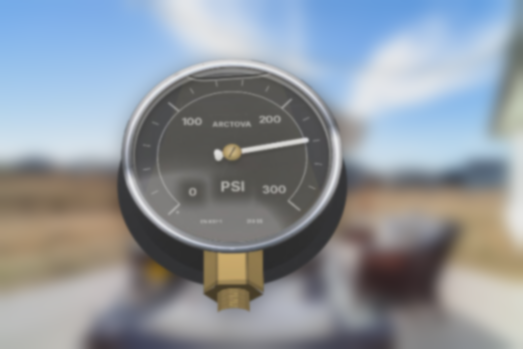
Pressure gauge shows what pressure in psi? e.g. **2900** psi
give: **240** psi
